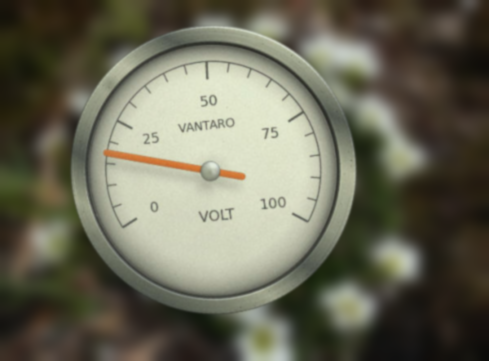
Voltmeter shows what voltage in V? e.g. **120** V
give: **17.5** V
